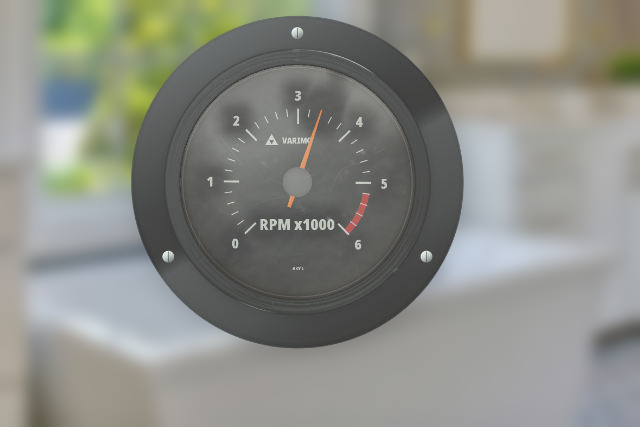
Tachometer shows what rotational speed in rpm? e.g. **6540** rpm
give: **3400** rpm
